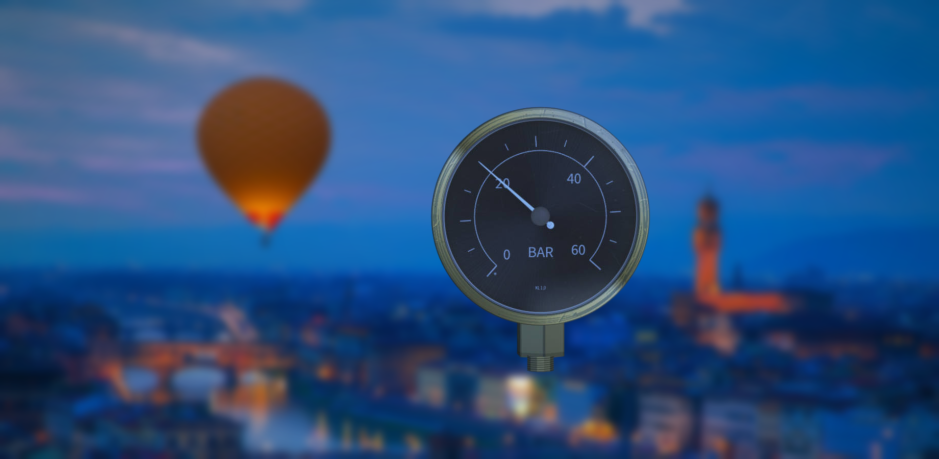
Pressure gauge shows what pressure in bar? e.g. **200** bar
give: **20** bar
